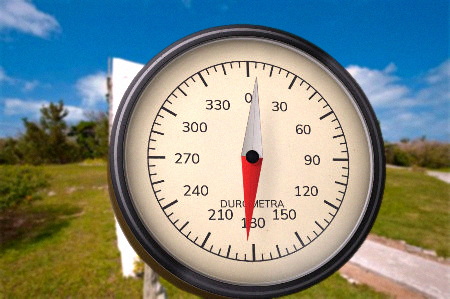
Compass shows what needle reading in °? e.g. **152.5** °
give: **185** °
